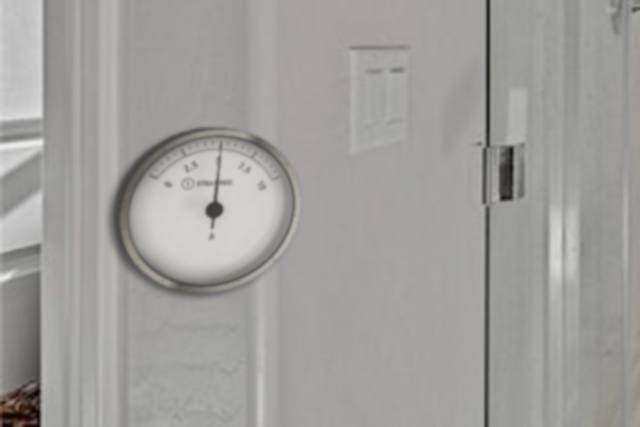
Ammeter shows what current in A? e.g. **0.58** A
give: **5** A
